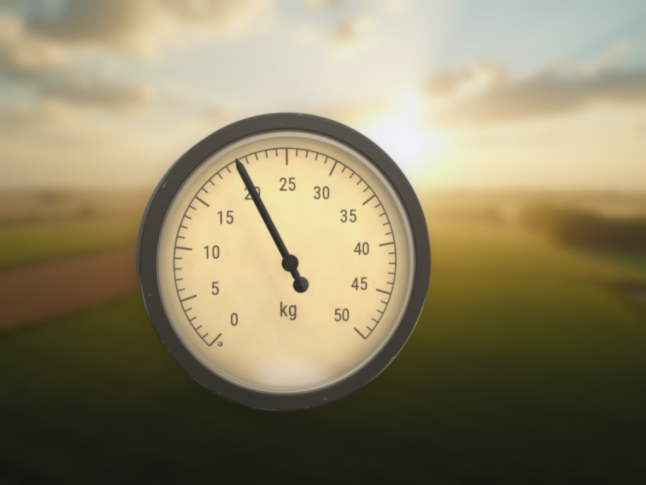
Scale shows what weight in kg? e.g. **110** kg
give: **20** kg
